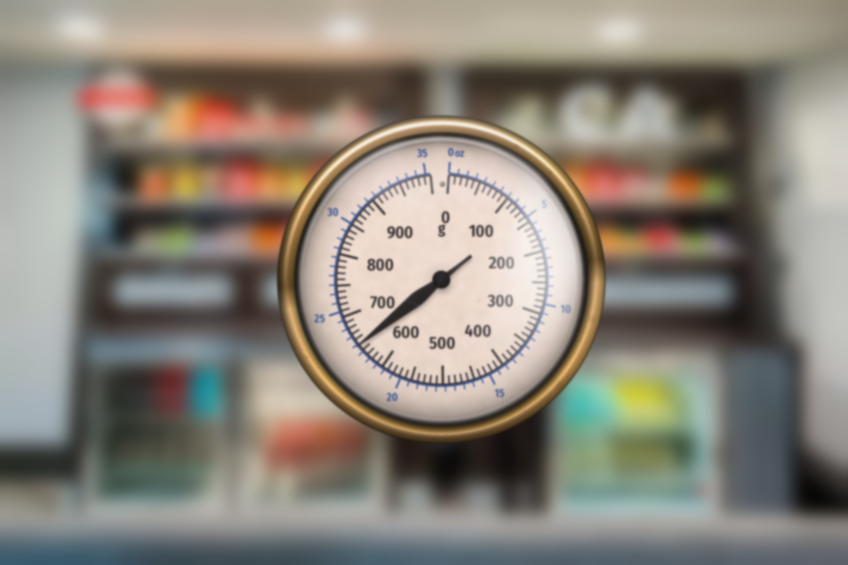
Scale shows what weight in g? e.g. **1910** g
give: **650** g
